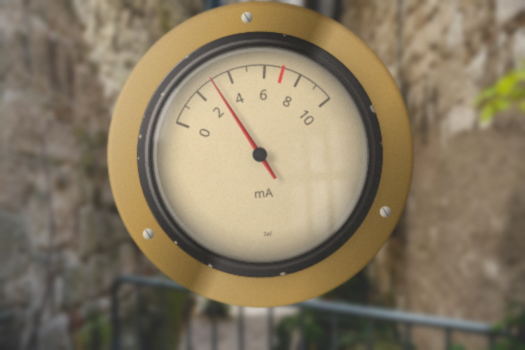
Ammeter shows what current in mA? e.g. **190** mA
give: **3** mA
